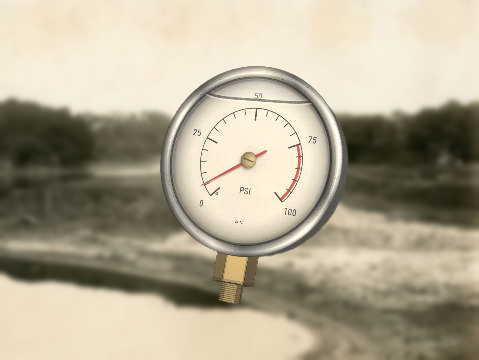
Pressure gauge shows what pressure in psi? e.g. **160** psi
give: **5** psi
